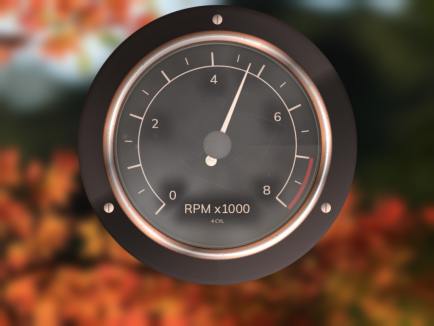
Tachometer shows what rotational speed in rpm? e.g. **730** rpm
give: **4750** rpm
